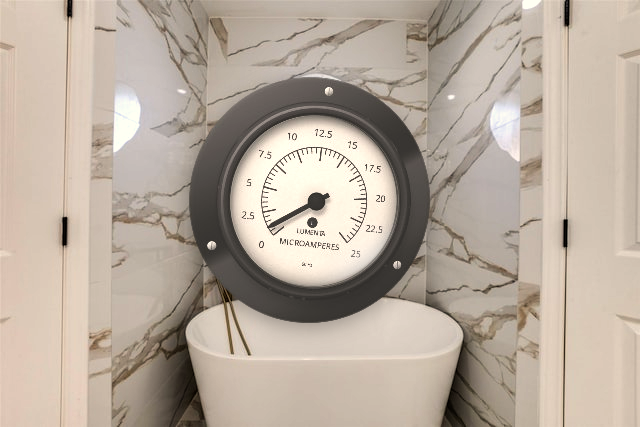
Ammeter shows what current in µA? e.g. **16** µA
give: **1** µA
